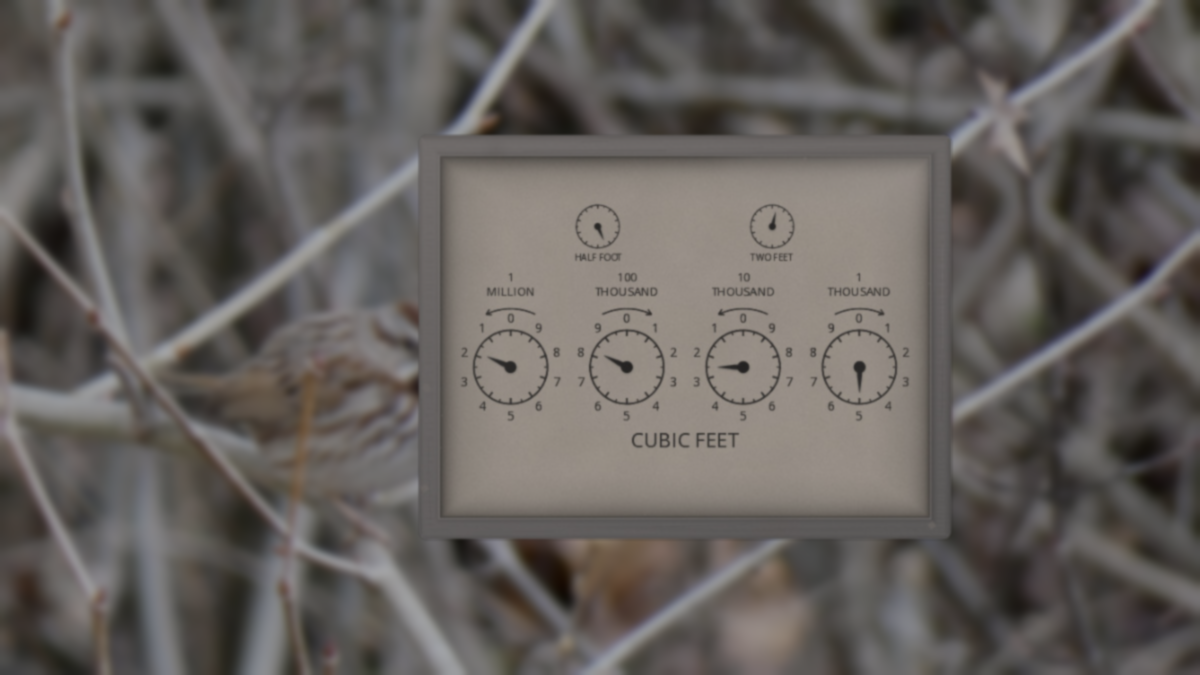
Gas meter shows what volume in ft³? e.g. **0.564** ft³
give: **182500** ft³
